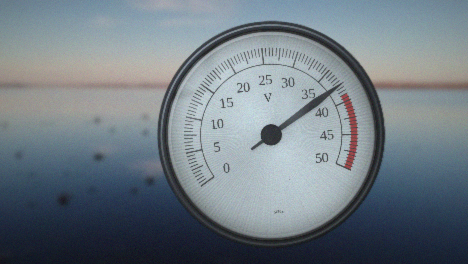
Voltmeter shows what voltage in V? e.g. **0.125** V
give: **37.5** V
